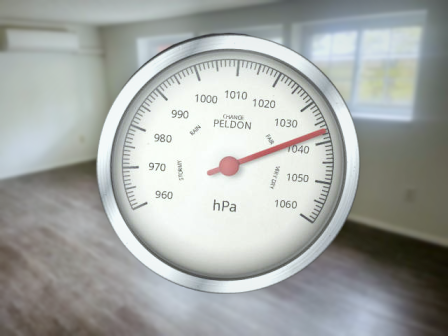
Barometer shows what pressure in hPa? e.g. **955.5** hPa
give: **1037** hPa
